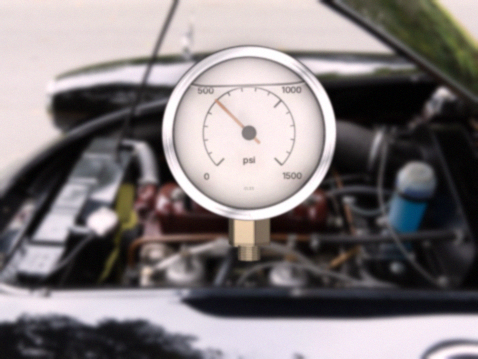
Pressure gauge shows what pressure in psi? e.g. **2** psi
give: **500** psi
